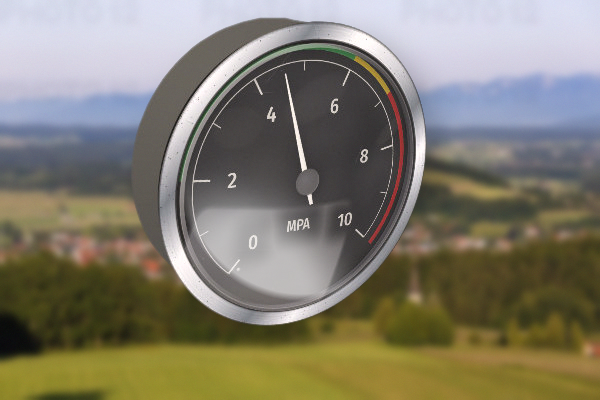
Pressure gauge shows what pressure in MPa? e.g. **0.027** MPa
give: **4.5** MPa
